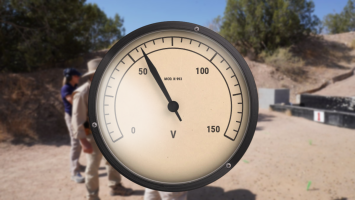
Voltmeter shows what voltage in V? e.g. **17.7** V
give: **57.5** V
